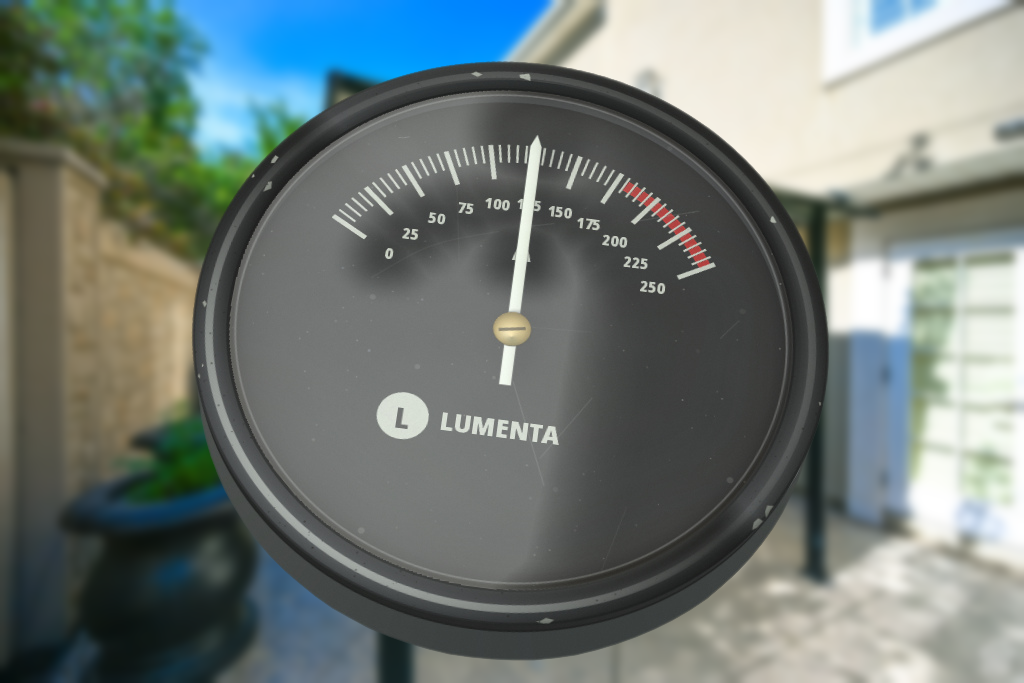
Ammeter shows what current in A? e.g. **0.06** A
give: **125** A
